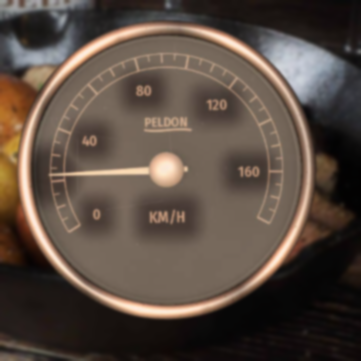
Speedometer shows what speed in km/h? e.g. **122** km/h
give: **22.5** km/h
